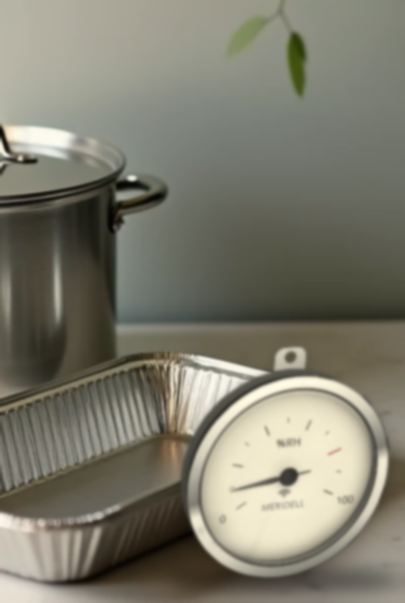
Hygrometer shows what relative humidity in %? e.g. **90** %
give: **10** %
